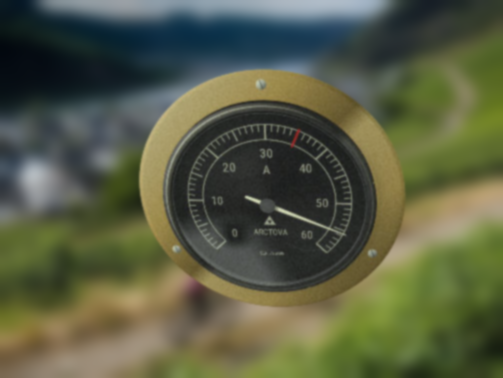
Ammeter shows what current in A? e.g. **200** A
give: **55** A
